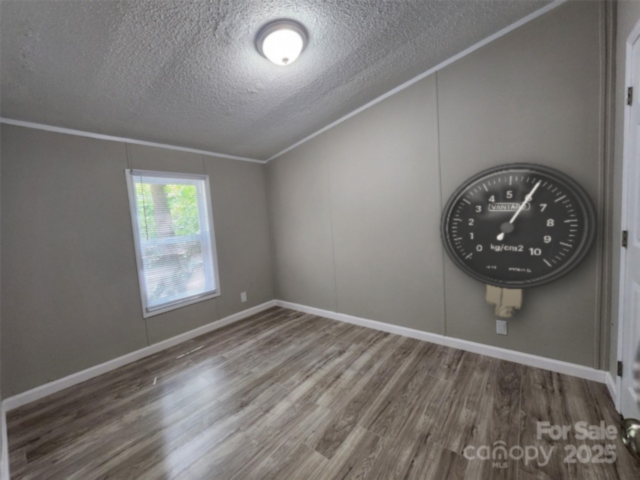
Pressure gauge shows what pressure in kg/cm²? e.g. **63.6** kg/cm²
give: **6** kg/cm²
